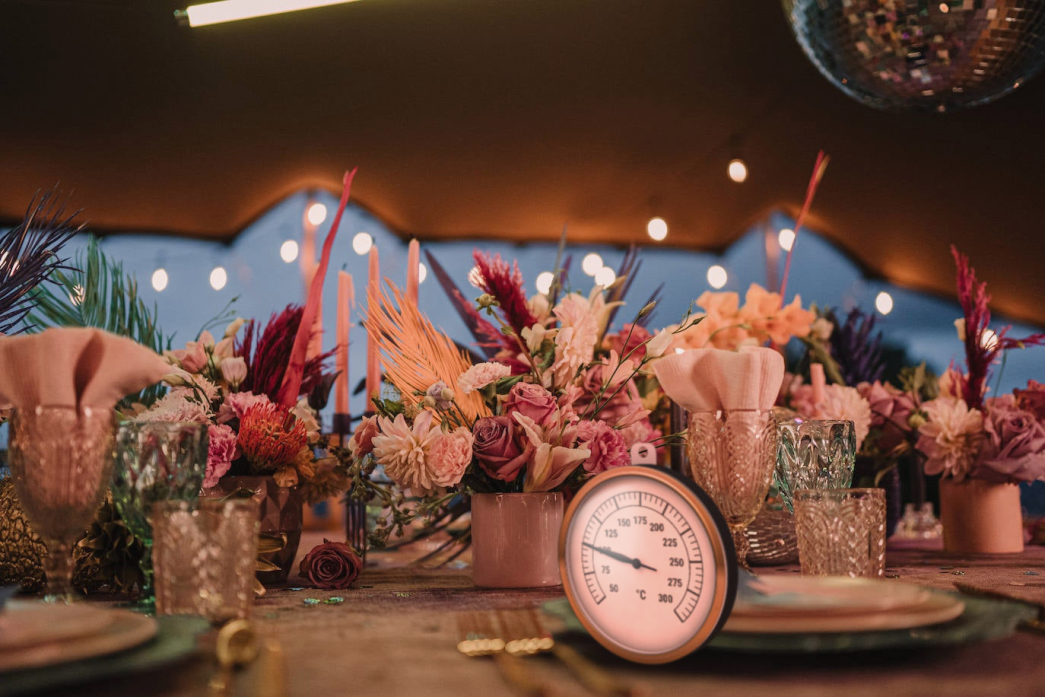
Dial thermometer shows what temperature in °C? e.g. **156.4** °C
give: **100** °C
